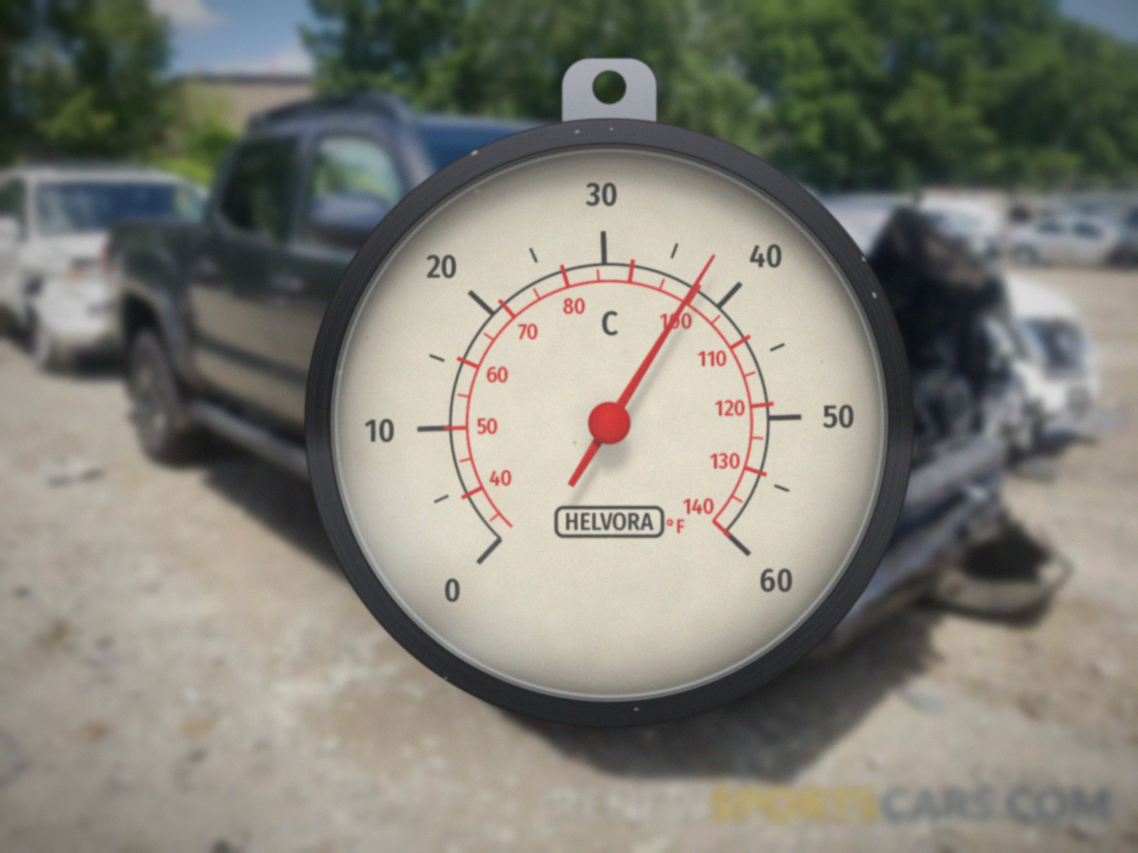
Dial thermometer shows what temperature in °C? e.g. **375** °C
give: **37.5** °C
